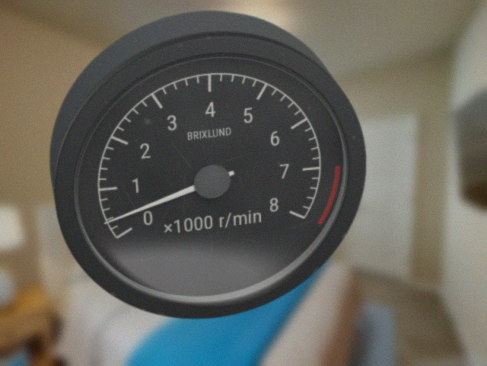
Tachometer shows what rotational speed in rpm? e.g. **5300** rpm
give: **400** rpm
